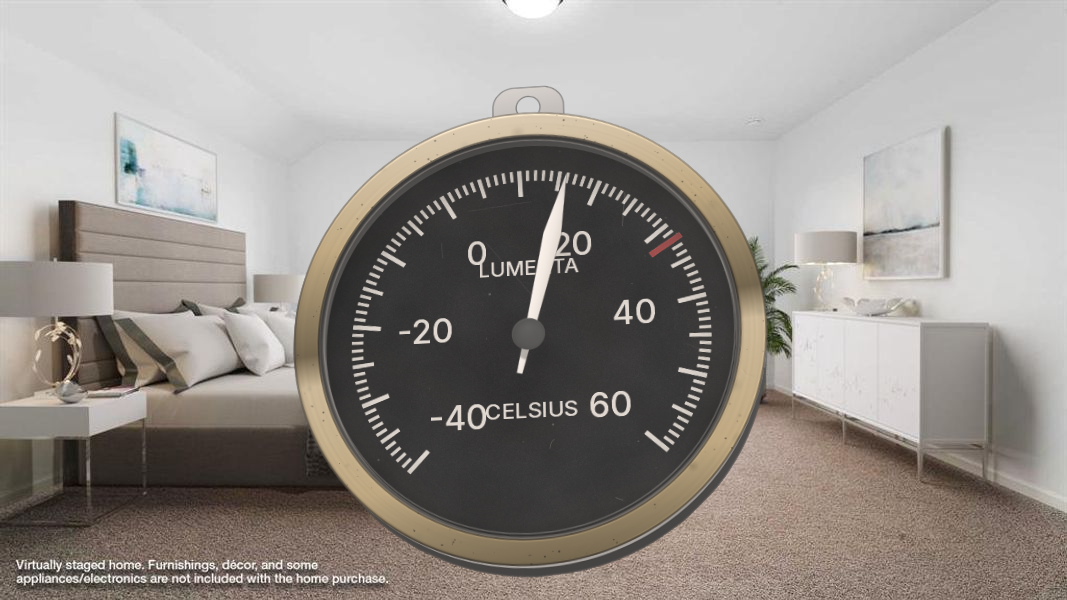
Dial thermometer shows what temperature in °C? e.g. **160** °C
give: **16** °C
